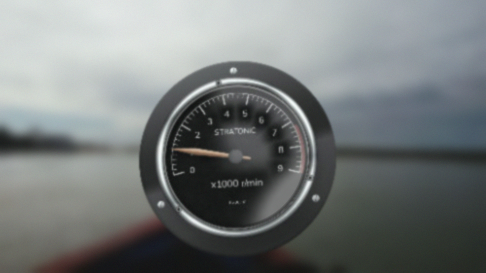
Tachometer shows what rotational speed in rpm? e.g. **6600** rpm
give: **1000** rpm
